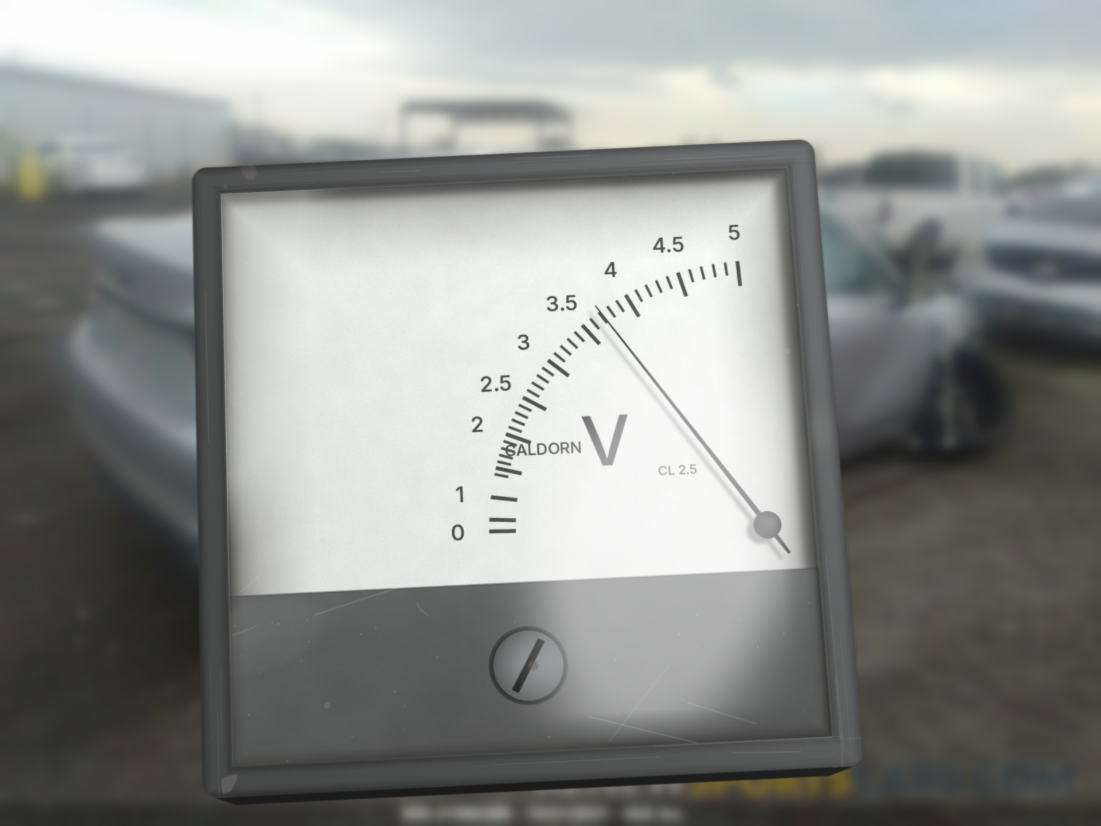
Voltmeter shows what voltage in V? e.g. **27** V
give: **3.7** V
